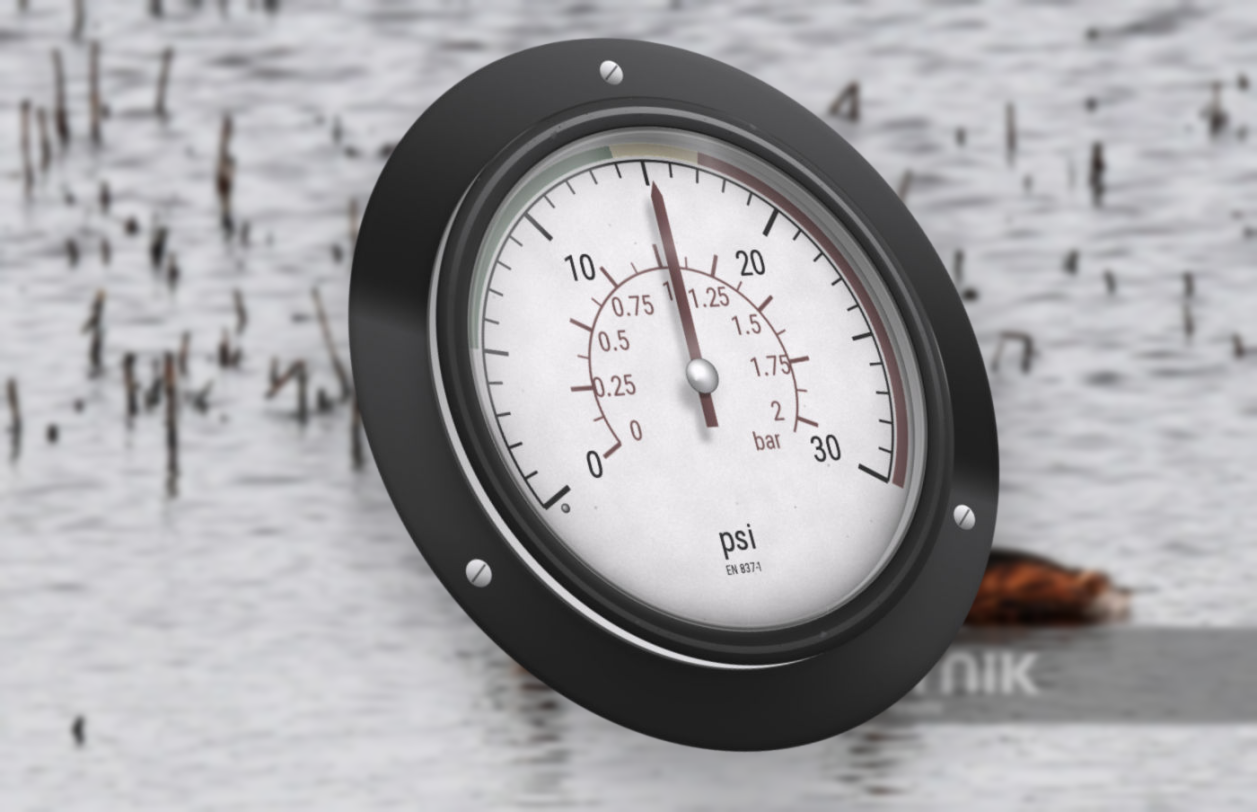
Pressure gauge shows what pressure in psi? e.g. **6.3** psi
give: **15** psi
